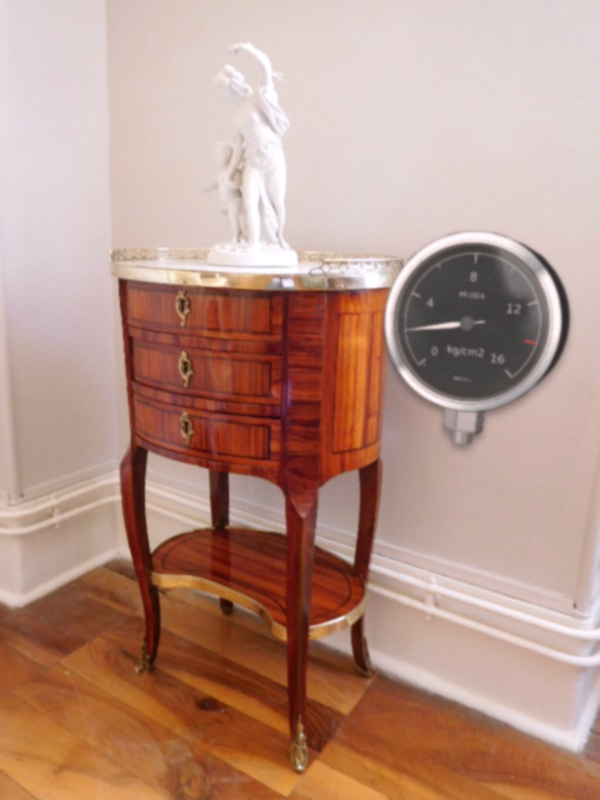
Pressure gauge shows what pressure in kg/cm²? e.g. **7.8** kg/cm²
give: **2** kg/cm²
